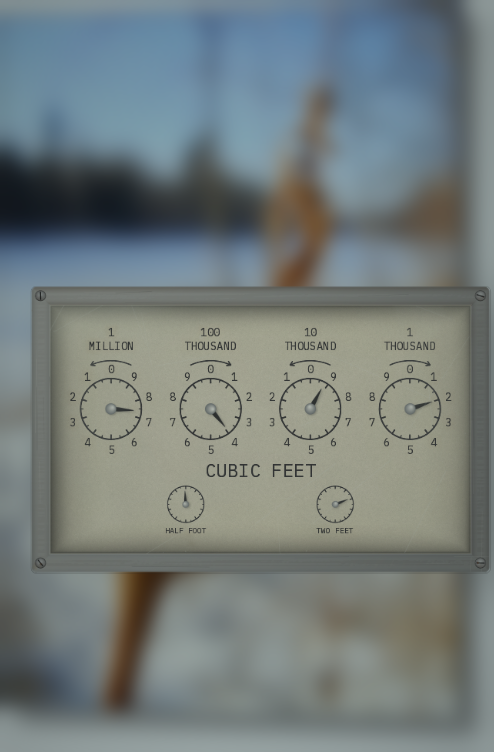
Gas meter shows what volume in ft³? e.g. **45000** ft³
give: **739200** ft³
